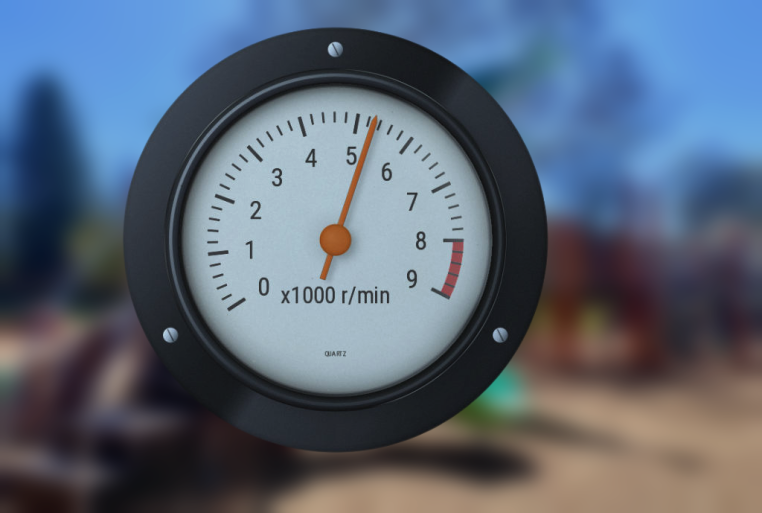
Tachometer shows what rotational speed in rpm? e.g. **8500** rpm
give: **5300** rpm
